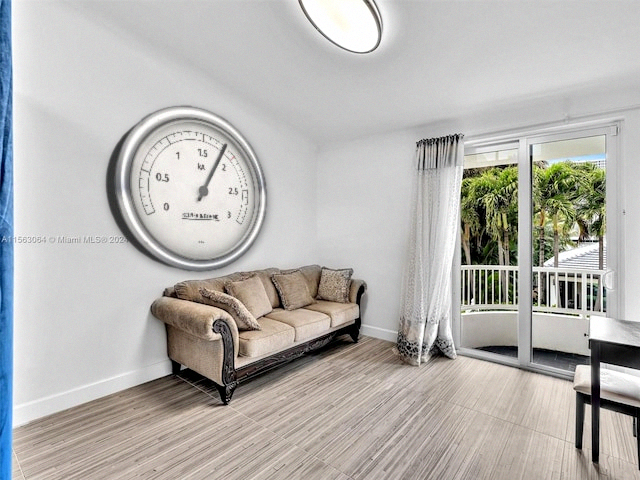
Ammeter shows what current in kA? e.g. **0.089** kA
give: **1.8** kA
